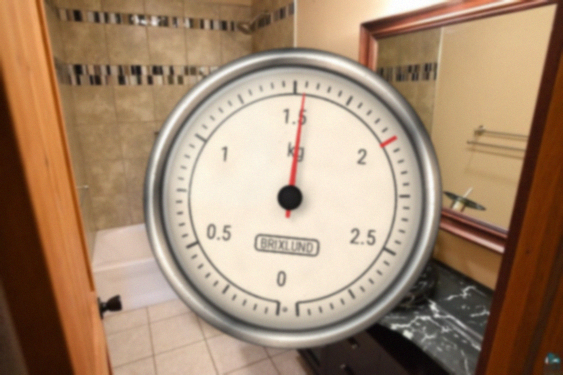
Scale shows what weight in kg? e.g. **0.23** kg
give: **1.55** kg
